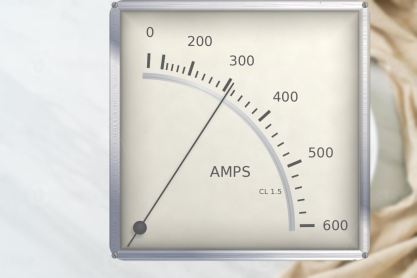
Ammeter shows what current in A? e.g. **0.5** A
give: **310** A
